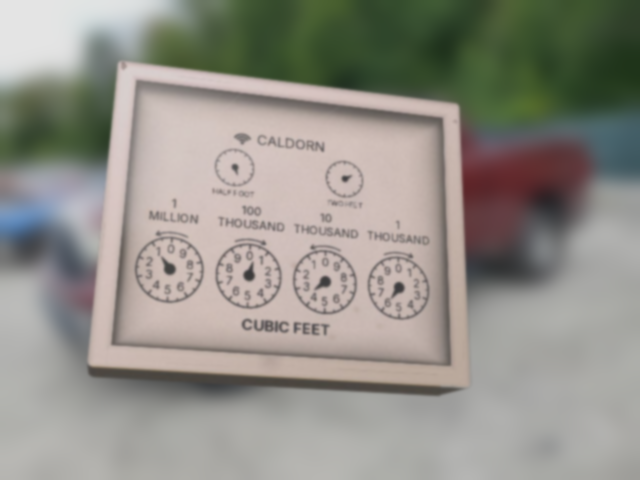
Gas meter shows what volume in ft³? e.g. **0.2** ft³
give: **103600** ft³
